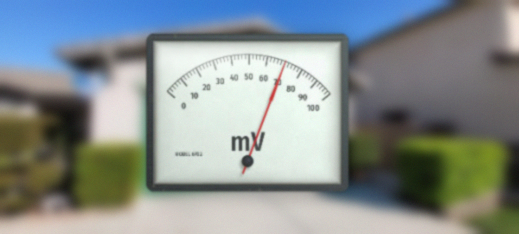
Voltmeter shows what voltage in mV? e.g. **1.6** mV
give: **70** mV
